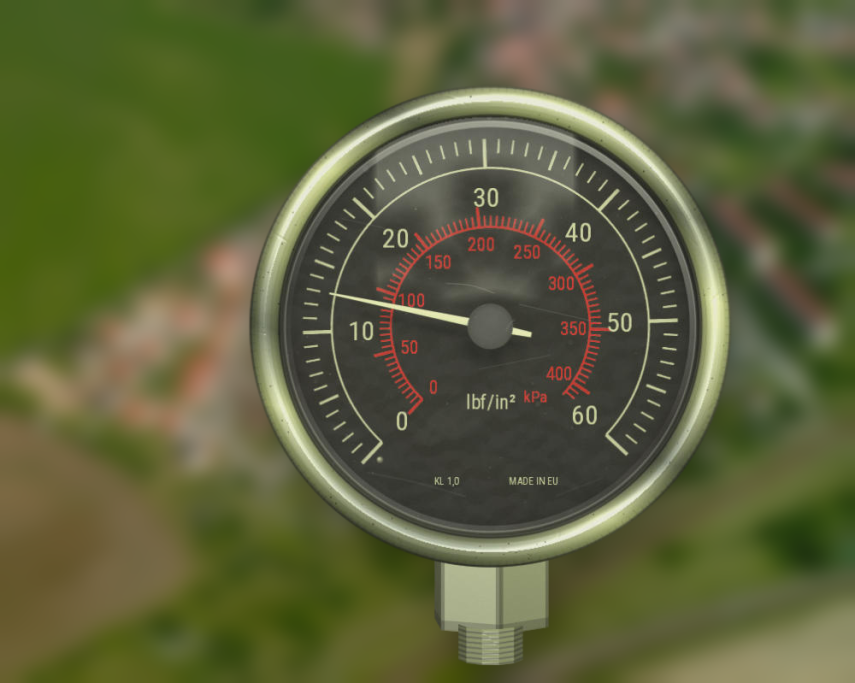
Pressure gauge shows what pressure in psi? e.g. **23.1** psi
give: **13** psi
